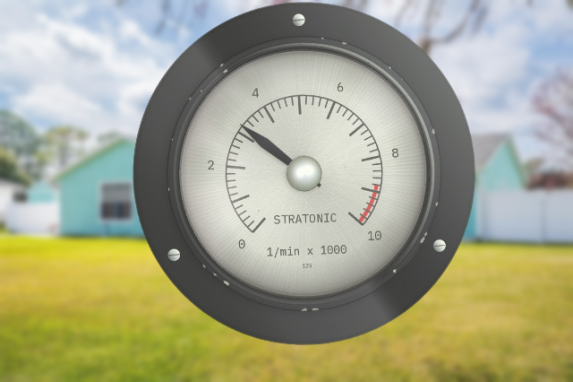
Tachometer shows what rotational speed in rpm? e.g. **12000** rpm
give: **3200** rpm
